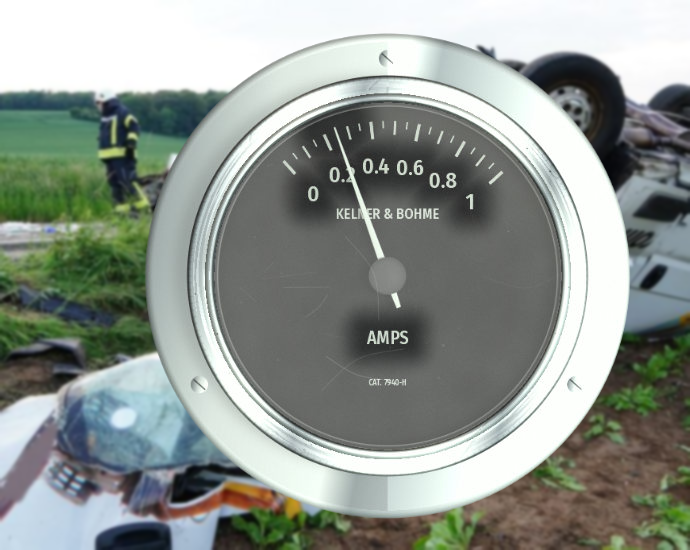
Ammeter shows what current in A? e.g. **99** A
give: **0.25** A
